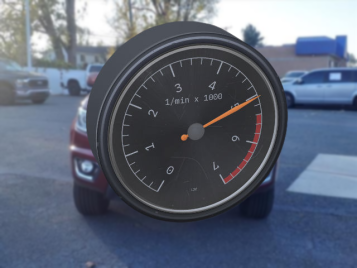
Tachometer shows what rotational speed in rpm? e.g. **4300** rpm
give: **5000** rpm
